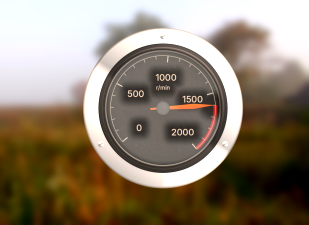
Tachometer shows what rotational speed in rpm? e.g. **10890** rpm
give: **1600** rpm
